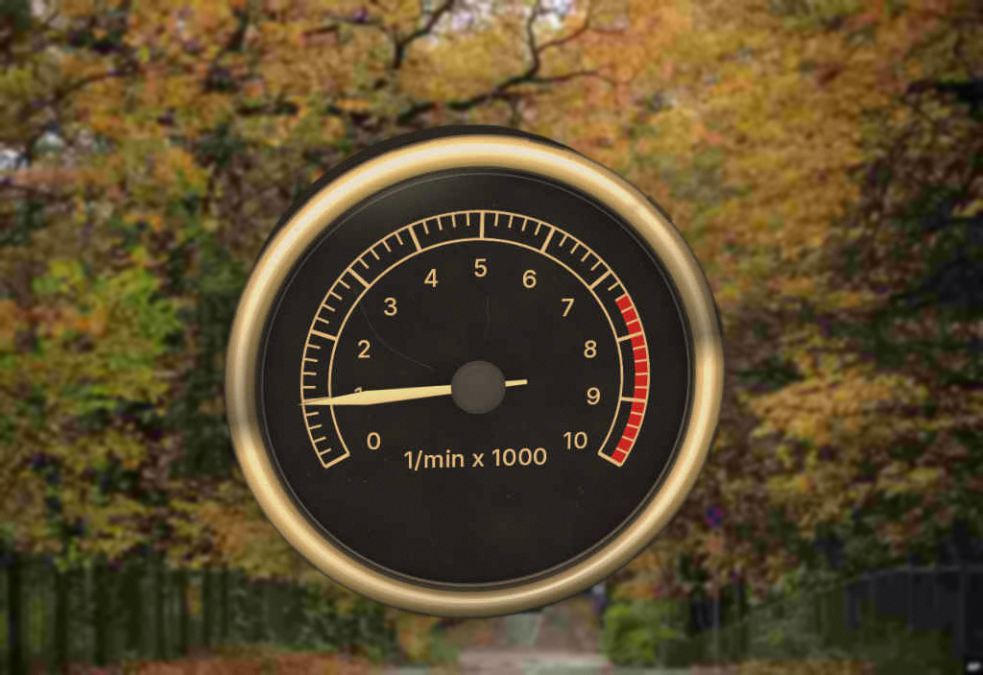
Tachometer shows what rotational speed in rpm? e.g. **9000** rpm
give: **1000** rpm
